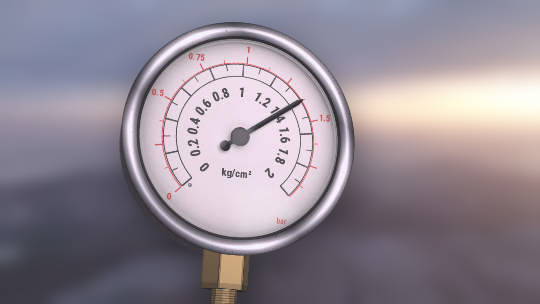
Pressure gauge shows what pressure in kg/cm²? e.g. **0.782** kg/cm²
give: **1.4** kg/cm²
